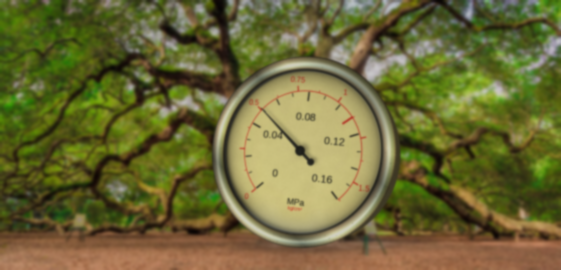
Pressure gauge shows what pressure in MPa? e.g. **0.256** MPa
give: **0.05** MPa
